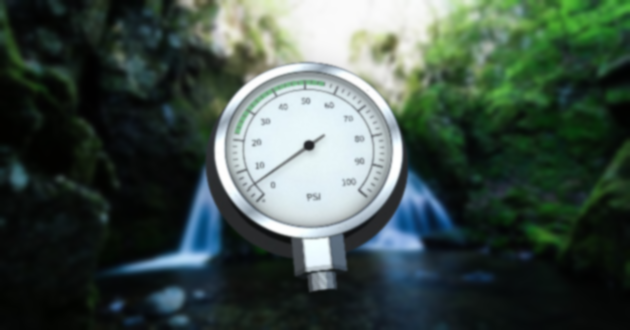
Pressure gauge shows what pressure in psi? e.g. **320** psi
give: **4** psi
